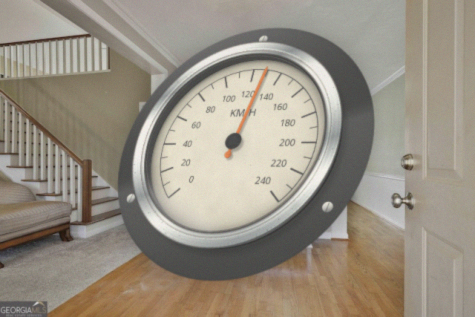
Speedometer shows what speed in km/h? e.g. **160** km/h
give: **130** km/h
